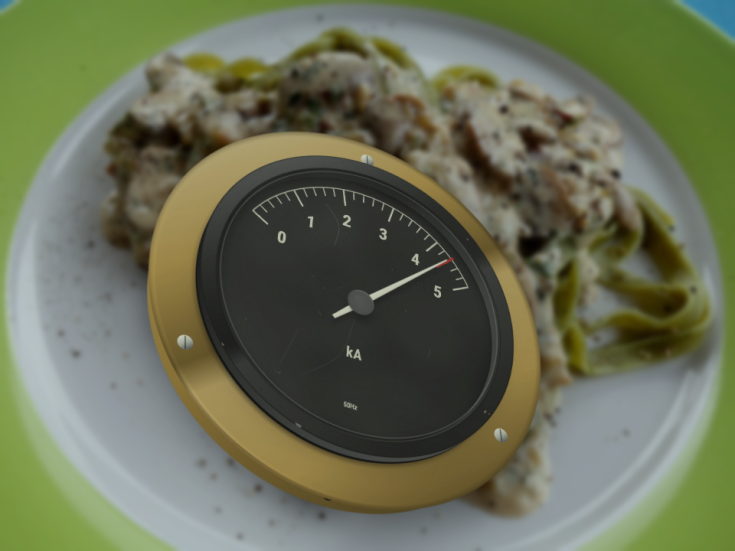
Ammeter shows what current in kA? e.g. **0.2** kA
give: **4.4** kA
